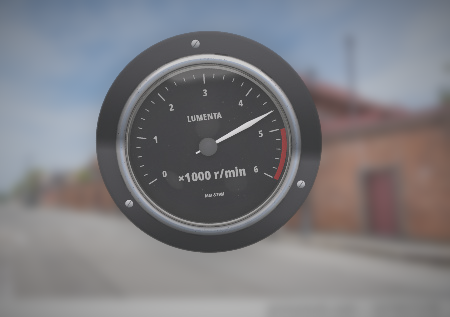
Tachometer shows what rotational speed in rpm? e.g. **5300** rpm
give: **4600** rpm
